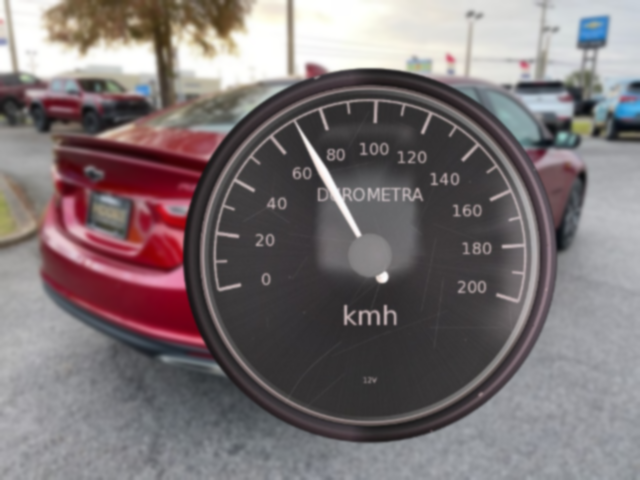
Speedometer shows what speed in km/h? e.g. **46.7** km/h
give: **70** km/h
